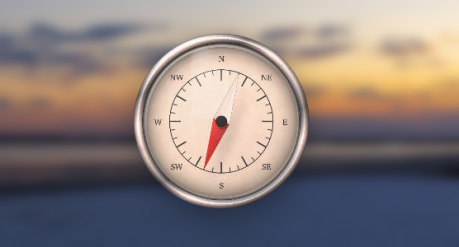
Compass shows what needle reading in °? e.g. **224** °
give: **200** °
